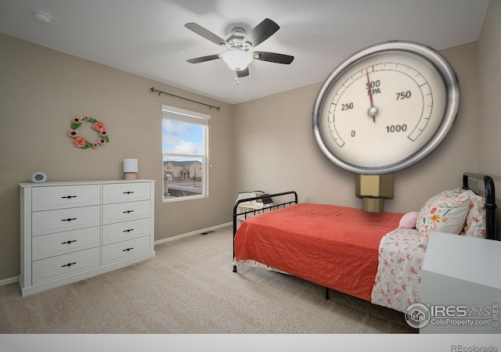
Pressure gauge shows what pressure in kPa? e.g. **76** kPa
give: **475** kPa
